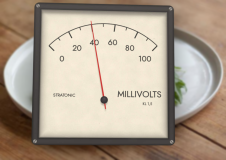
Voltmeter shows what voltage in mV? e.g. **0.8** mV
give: **40** mV
